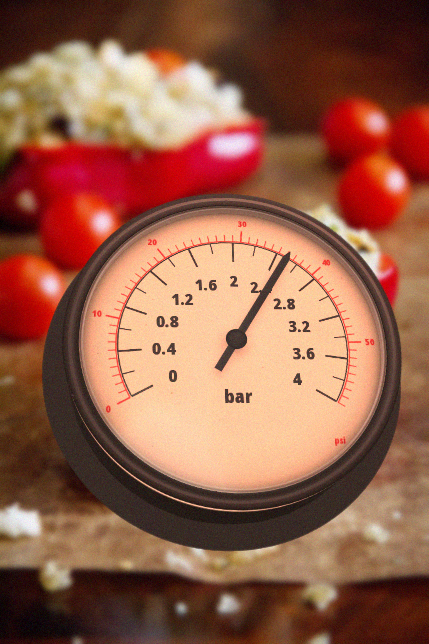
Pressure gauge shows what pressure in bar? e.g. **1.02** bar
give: **2.5** bar
